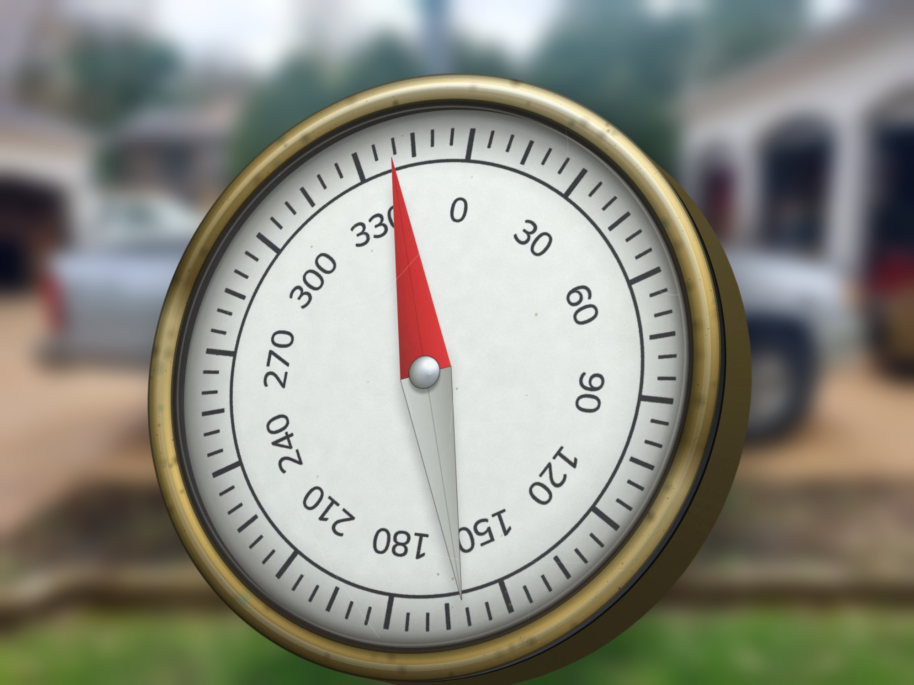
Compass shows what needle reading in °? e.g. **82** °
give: **340** °
